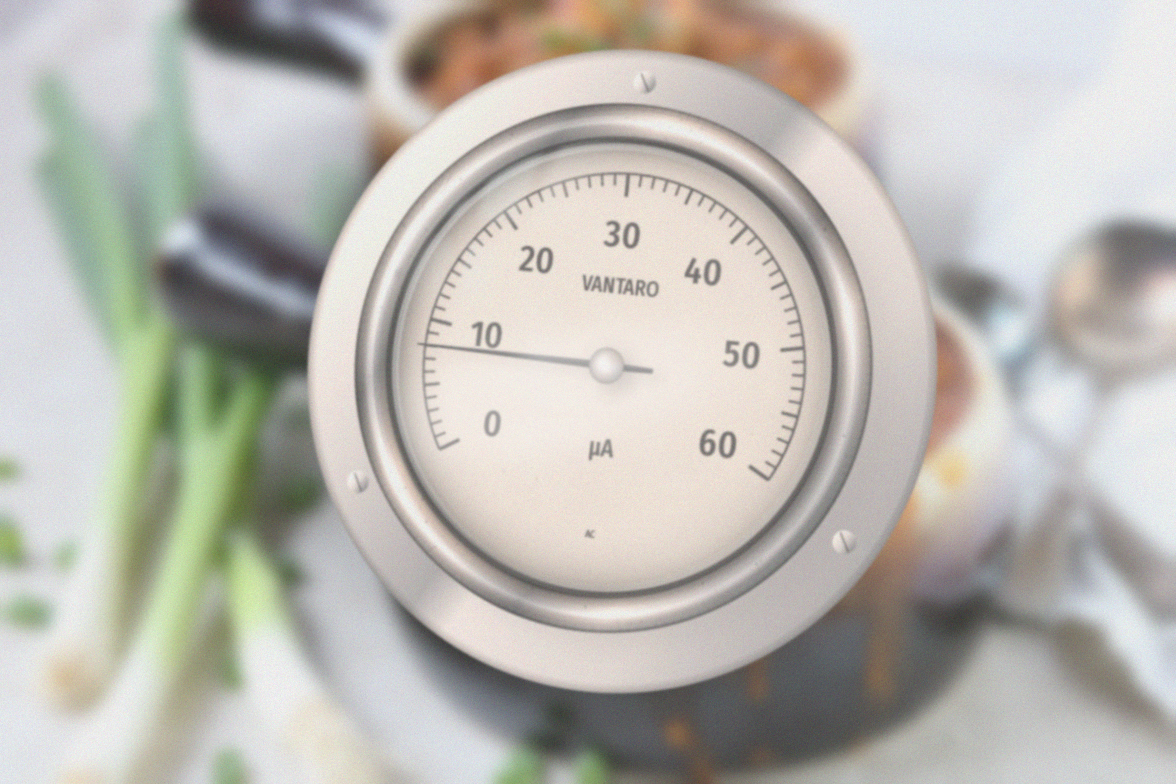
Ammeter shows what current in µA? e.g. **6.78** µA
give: **8** µA
